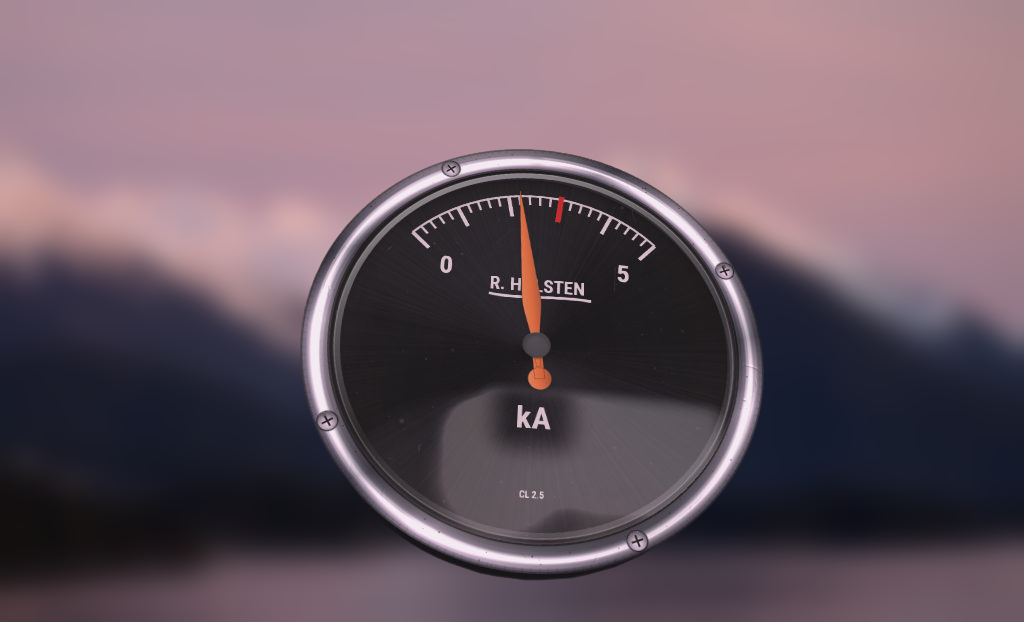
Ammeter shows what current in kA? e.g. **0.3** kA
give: **2.2** kA
